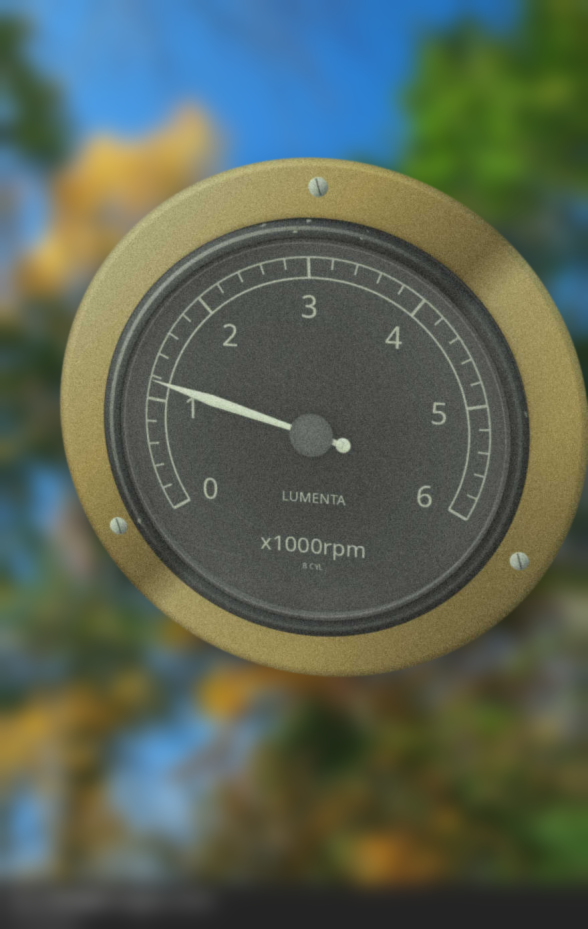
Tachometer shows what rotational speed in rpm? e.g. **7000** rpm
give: **1200** rpm
